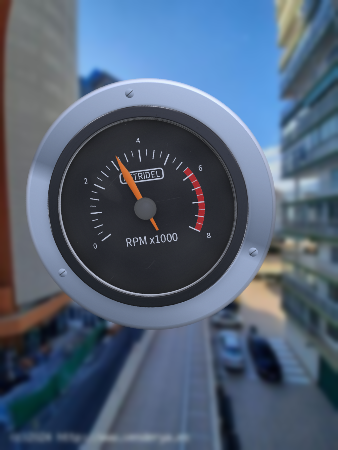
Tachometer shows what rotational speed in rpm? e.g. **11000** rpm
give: **3250** rpm
